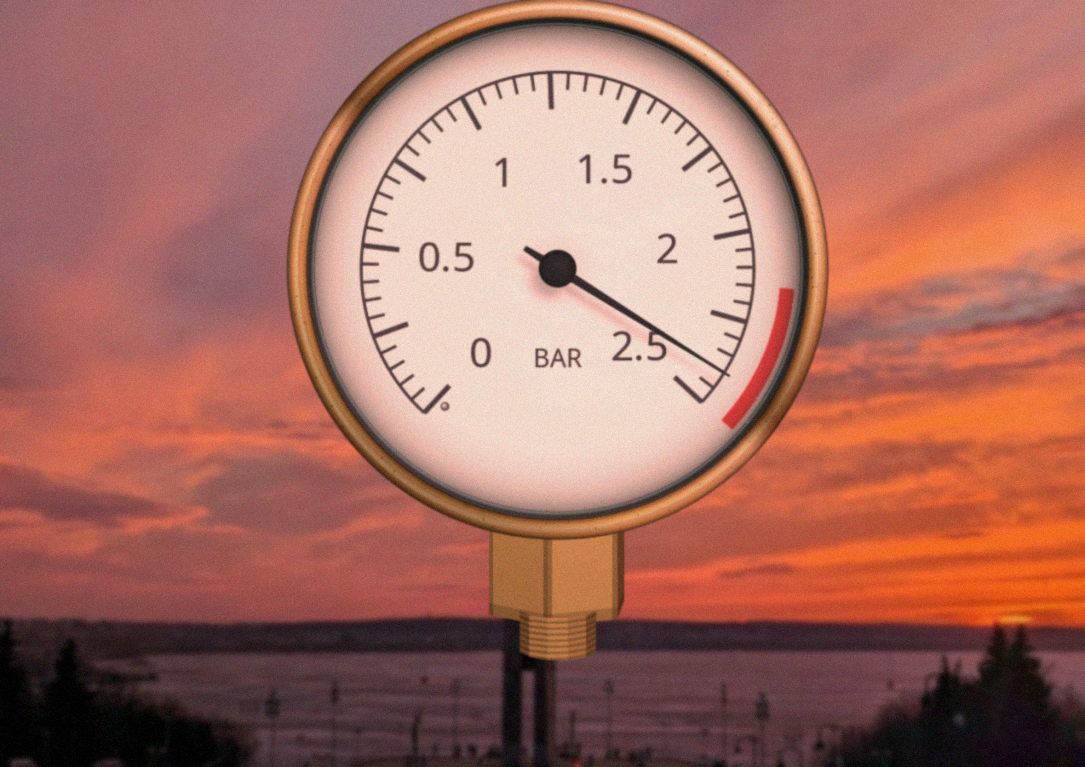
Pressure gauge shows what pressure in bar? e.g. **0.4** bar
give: **2.4** bar
